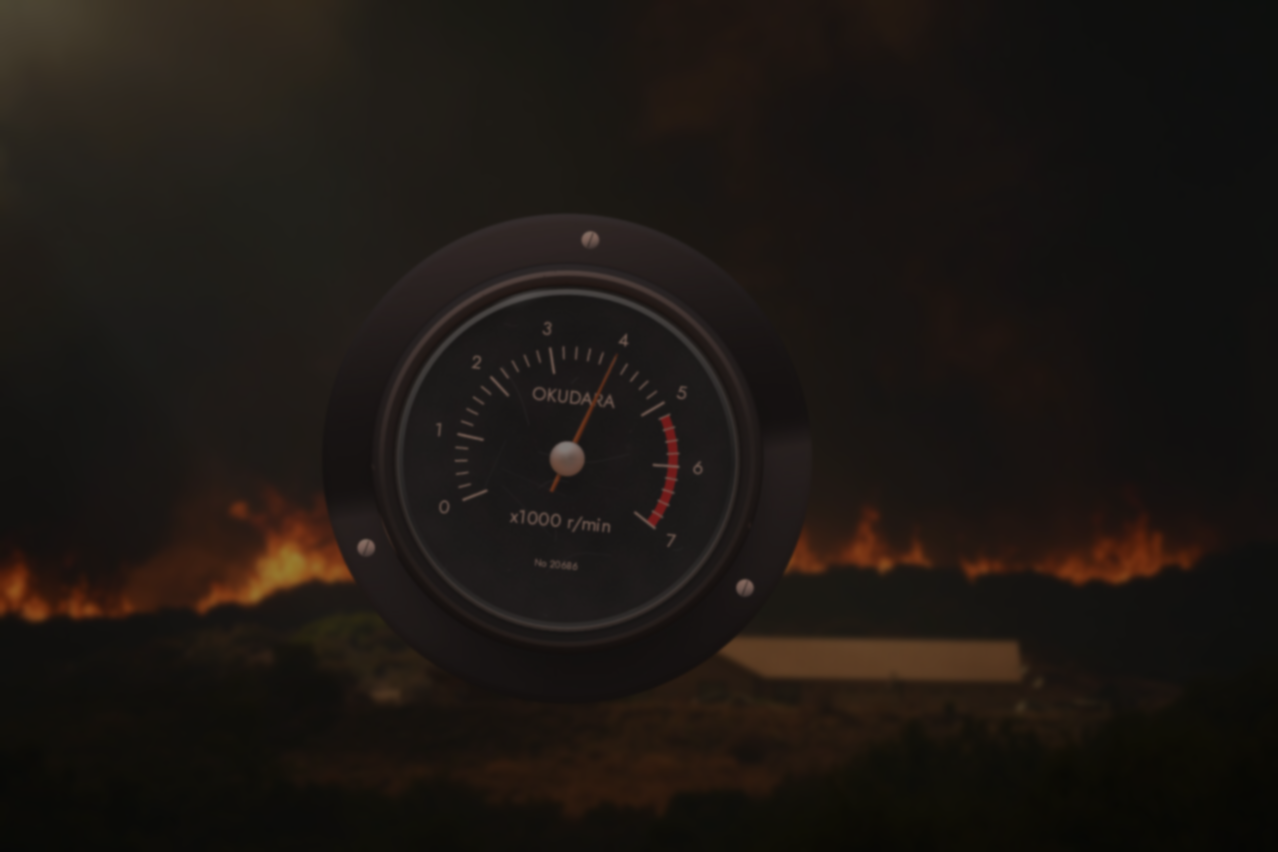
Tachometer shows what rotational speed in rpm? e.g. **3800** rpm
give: **4000** rpm
